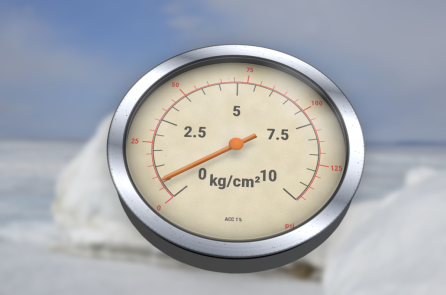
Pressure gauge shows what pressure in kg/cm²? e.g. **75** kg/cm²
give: **0.5** kg/cm²
